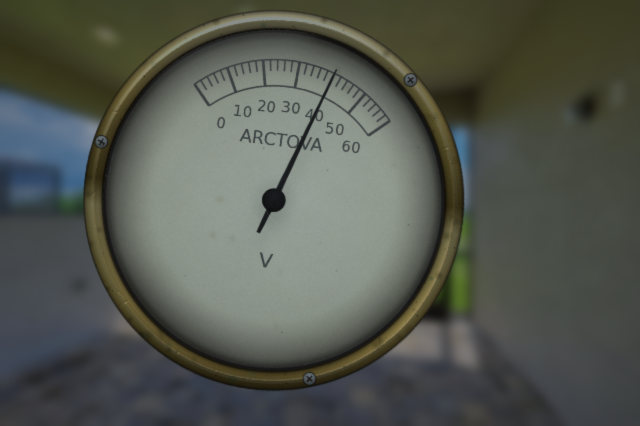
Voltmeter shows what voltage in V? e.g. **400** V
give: **40** V
